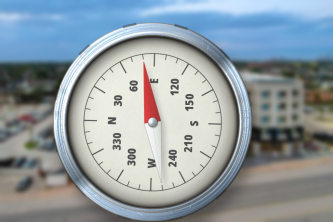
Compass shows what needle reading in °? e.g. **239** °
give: **80** °
